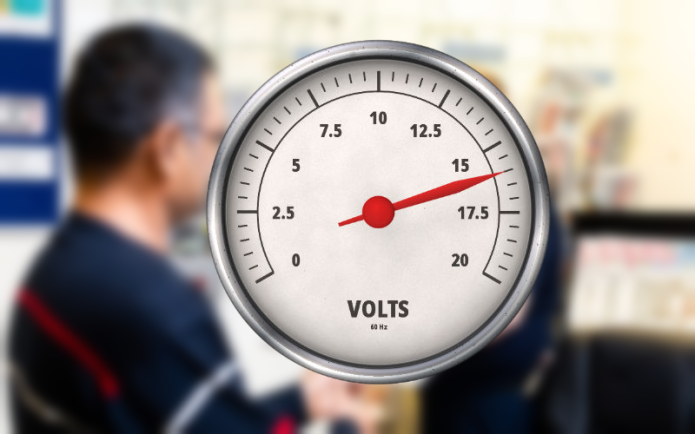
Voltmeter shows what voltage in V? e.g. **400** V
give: **16** V
